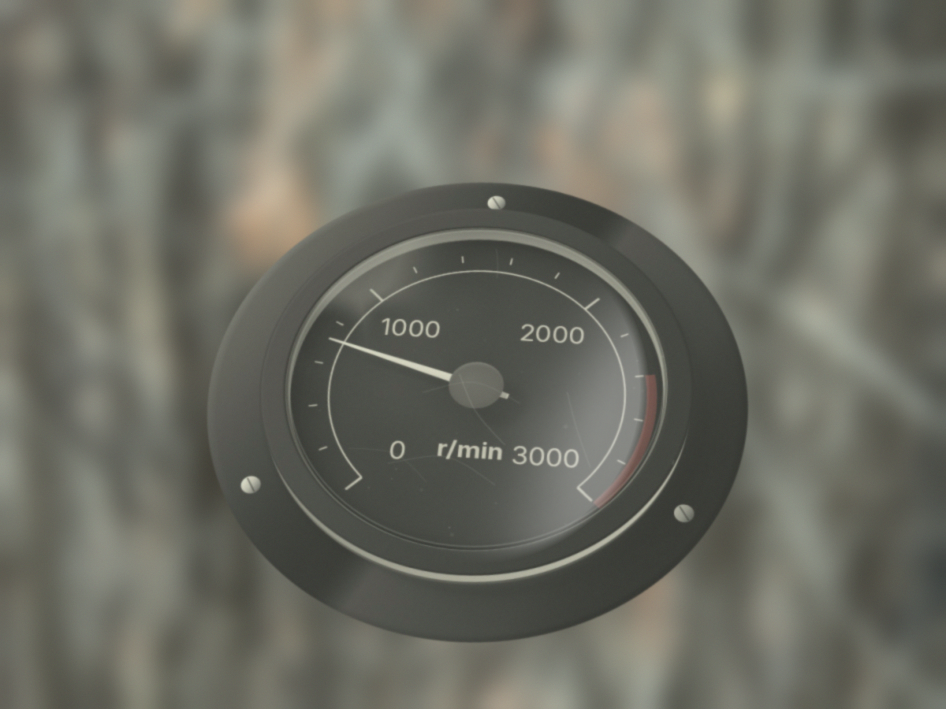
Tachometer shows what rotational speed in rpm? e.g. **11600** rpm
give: **700** rpm
